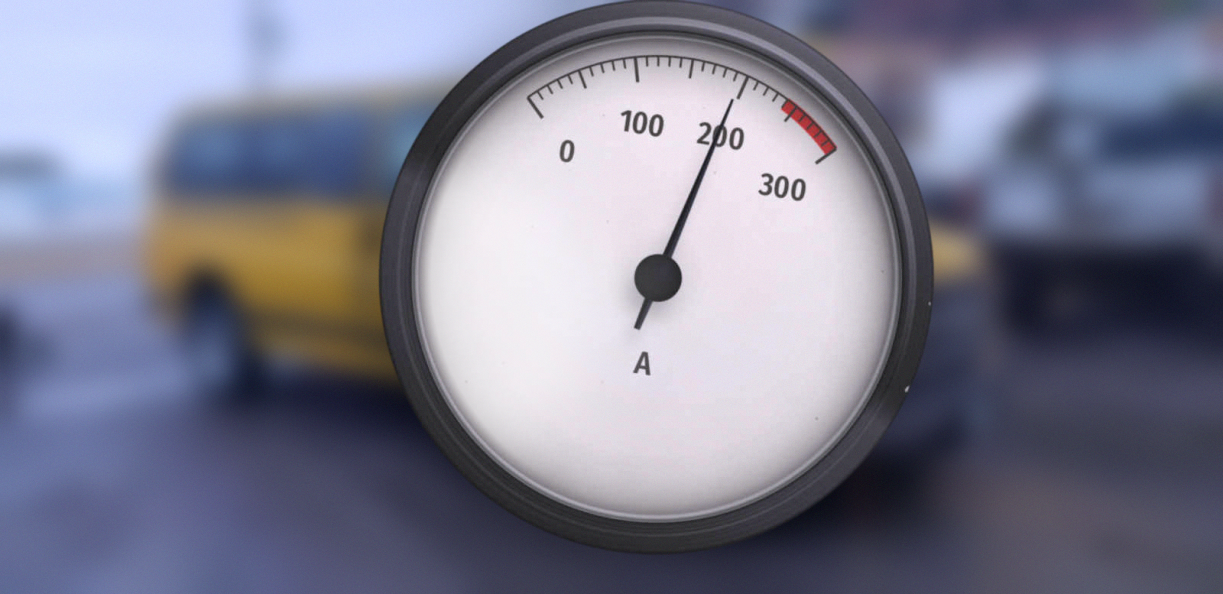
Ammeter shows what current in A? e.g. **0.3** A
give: **195** A
